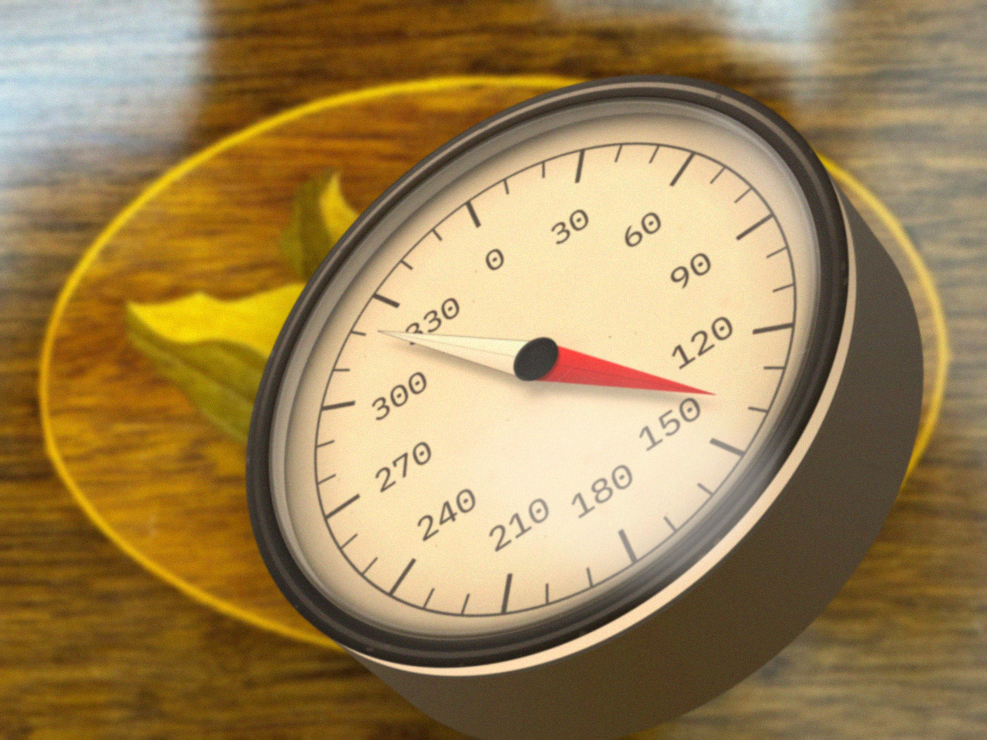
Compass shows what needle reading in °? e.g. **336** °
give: **140** °
